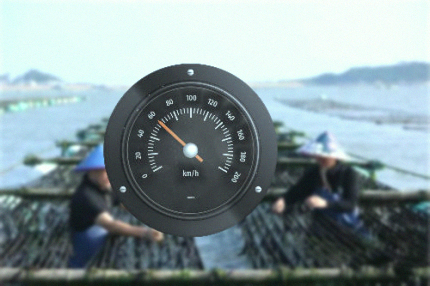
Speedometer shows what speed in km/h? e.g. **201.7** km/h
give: **60** km/h
